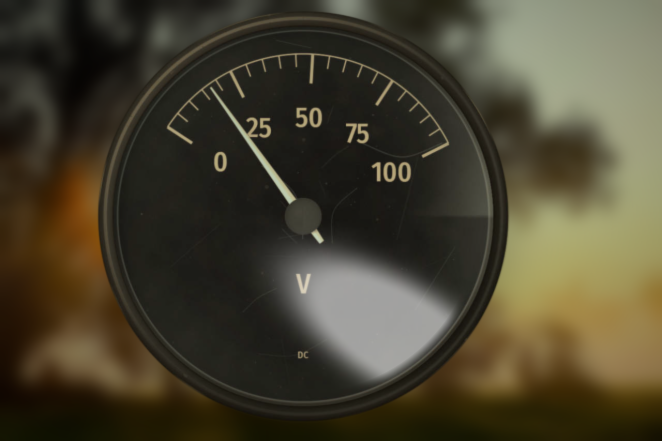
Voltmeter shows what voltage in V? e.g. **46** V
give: **17.5** V
